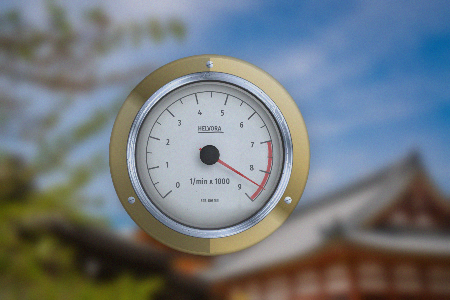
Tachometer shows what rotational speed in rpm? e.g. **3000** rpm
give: **8500** rpm
